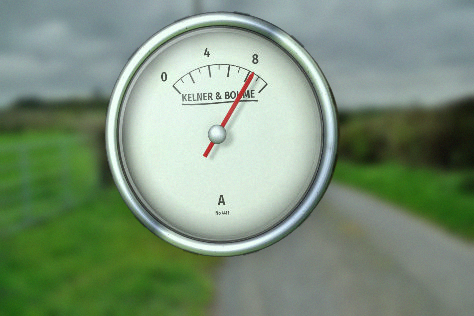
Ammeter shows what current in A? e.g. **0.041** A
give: **8.5** A
